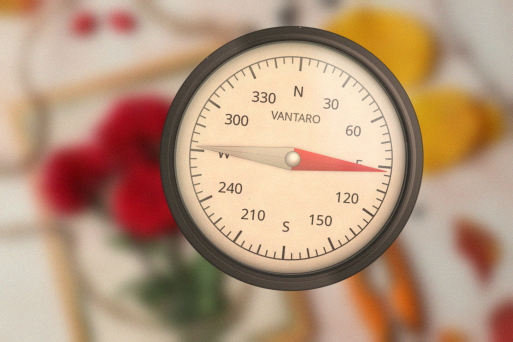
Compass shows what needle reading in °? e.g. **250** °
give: **92.5** °
